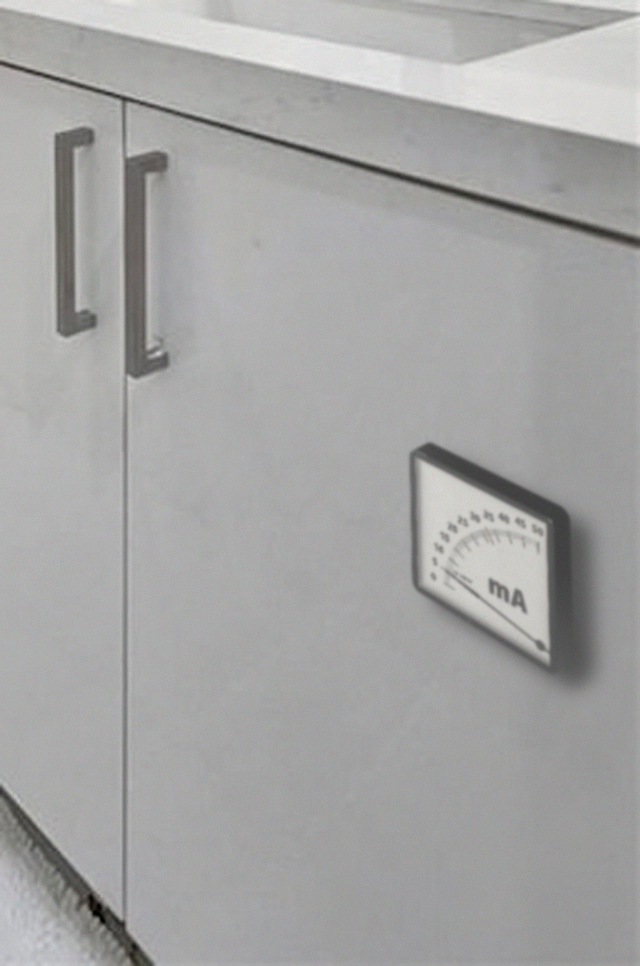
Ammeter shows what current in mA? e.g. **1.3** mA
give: **5** mA
